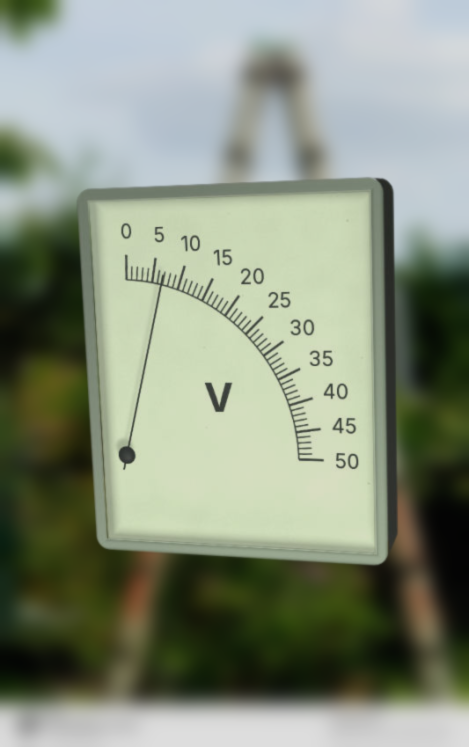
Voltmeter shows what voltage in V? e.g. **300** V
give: **7** V
